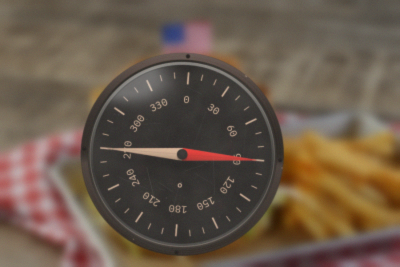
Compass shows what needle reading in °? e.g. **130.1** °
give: **90** °
